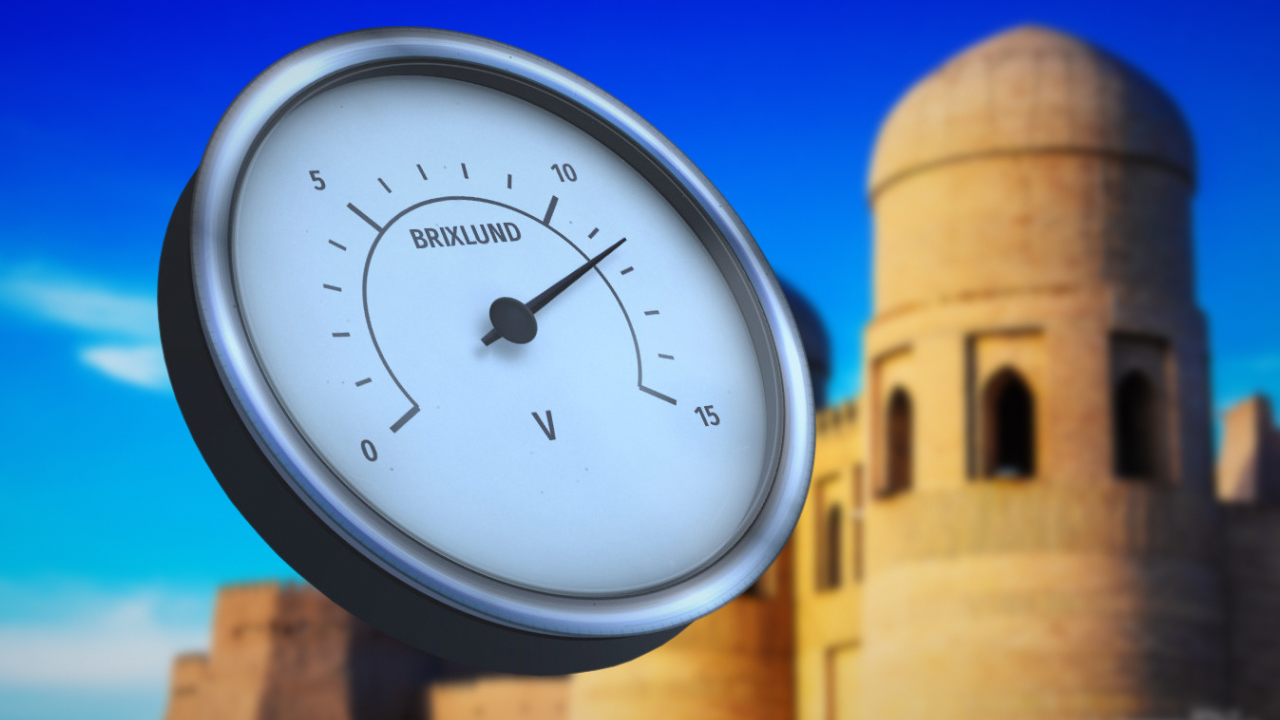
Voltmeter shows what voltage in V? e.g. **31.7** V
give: **11.5** V
